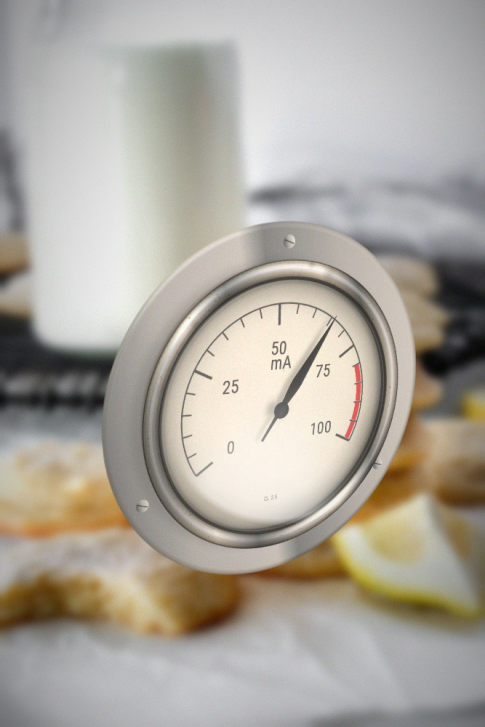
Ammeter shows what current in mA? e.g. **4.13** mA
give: **65** mA
